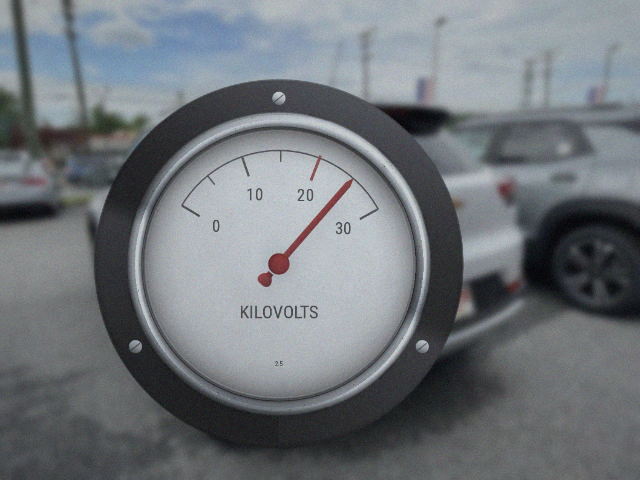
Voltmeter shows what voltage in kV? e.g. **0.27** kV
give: **25** kV
